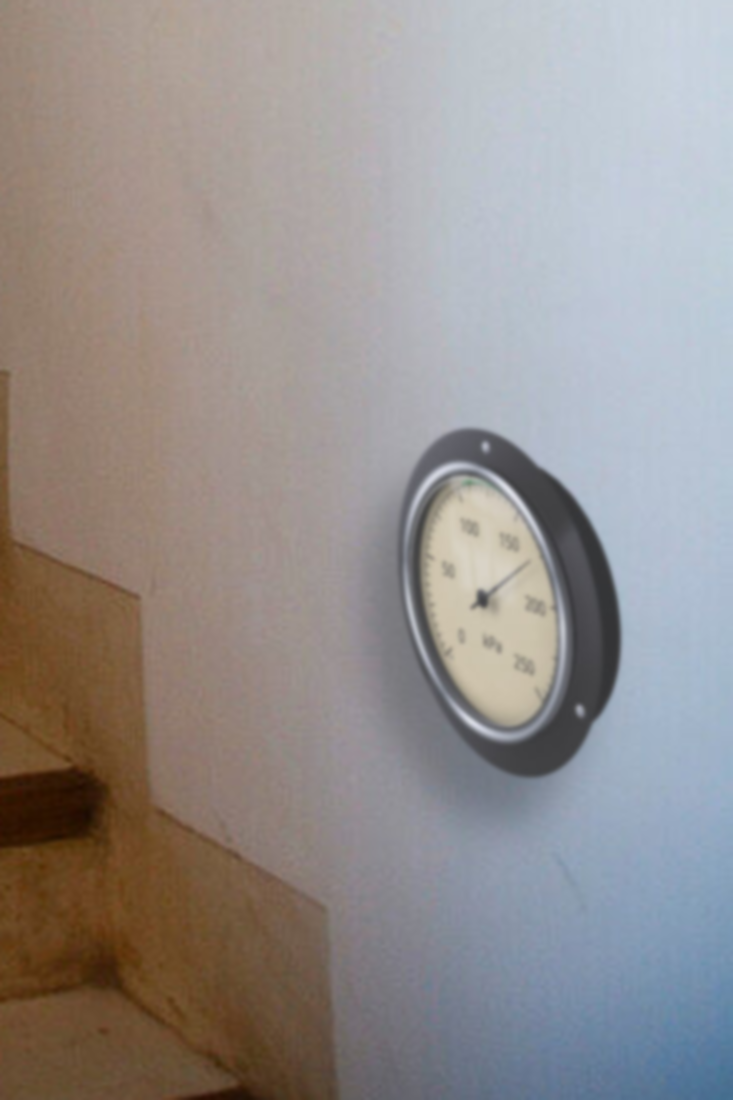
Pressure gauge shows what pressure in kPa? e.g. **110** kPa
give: **175** kPa
